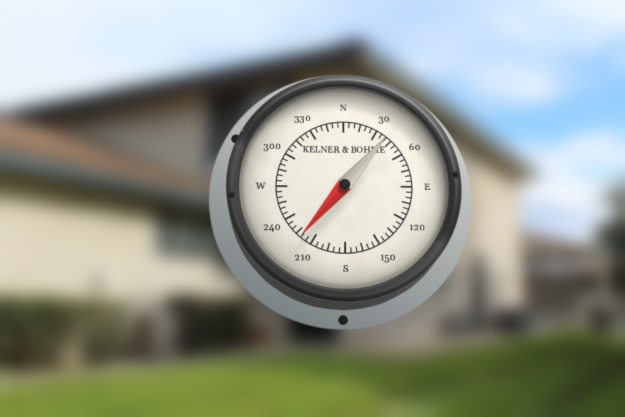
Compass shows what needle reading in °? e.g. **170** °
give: **220** °
